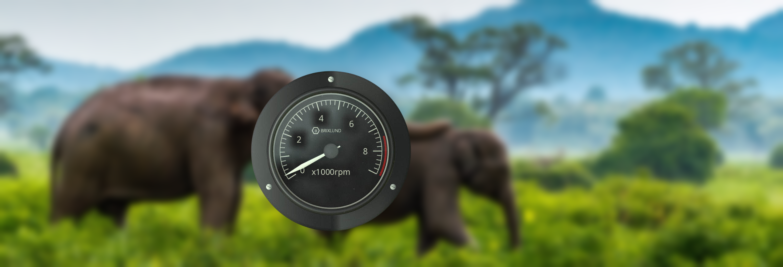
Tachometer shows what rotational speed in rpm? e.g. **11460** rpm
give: **200** rpm
